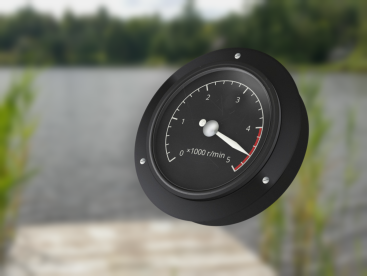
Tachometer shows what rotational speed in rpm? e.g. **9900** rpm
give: **4600** rpm
